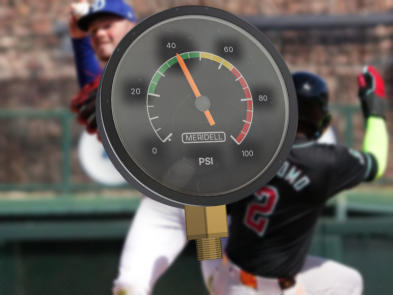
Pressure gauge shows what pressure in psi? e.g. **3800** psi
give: **40** psi
